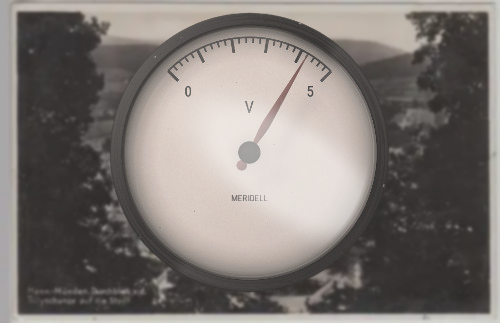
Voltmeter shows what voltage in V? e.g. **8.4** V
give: **4.2** V
